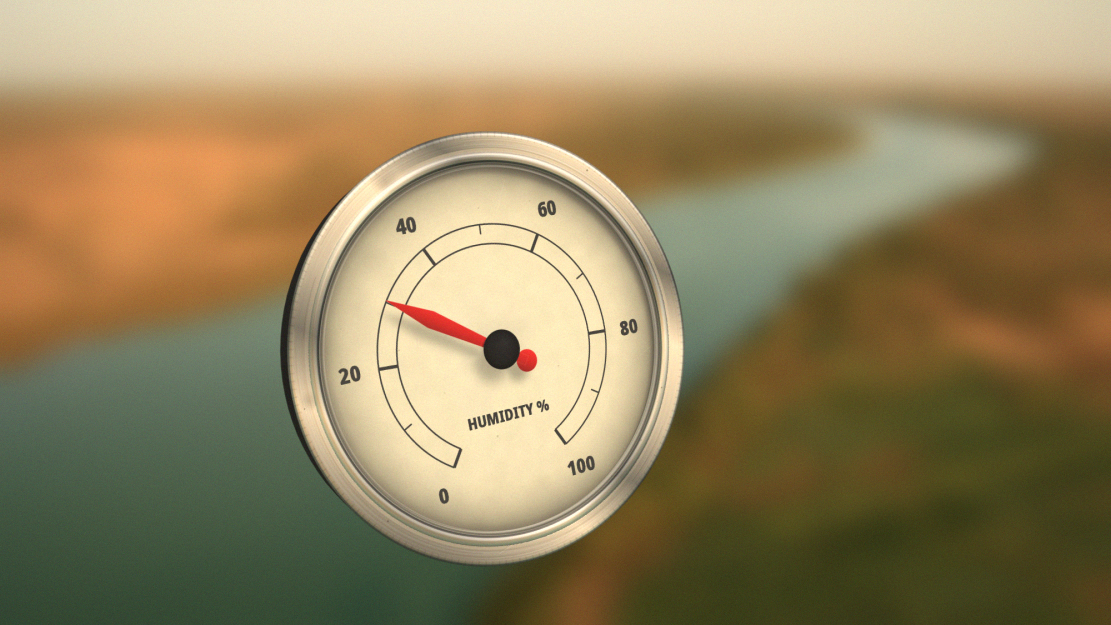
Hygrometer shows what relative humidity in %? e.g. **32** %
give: **30** %
